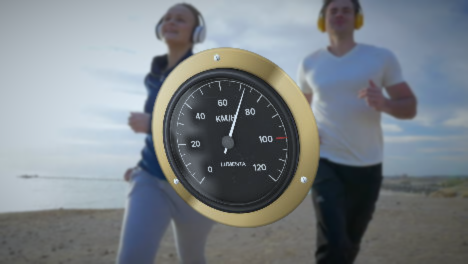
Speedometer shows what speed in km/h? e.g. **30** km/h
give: **72.5** km/h
